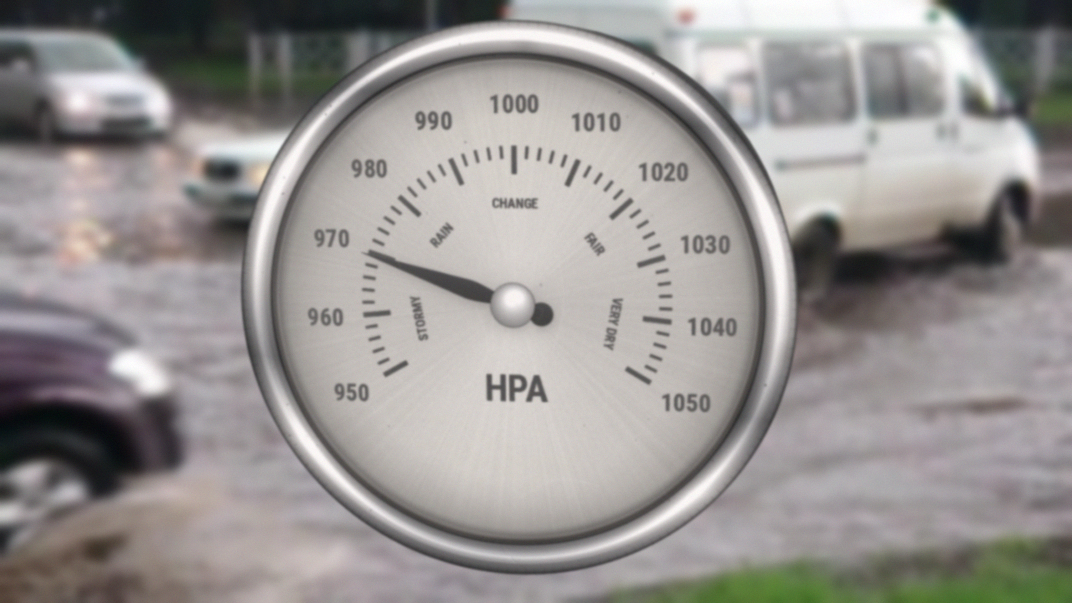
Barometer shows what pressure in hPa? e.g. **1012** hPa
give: **970** hPa
